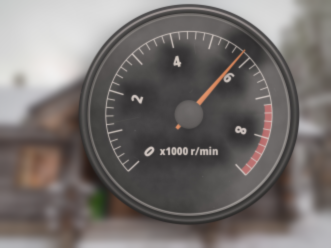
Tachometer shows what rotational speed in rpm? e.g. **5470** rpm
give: **5800** rpm
